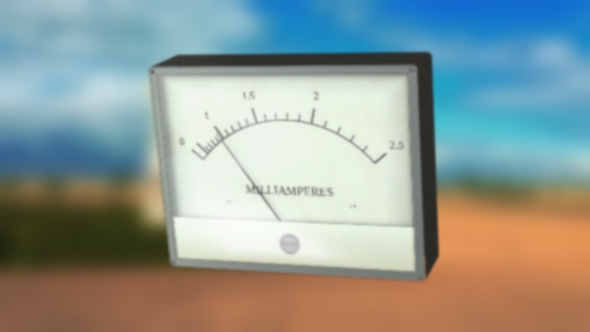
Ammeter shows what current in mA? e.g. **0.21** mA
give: **1** mA
